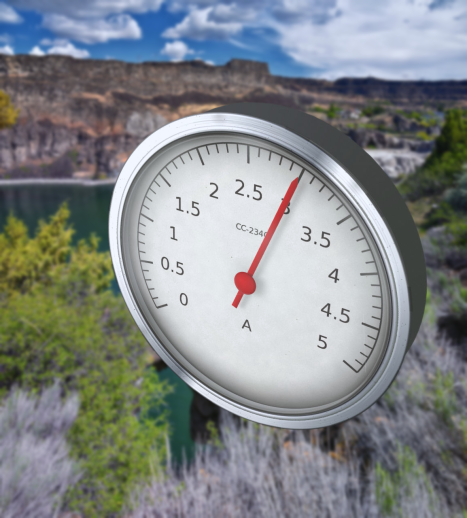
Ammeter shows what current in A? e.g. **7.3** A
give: **3** A
